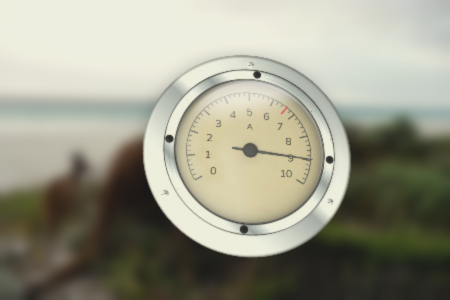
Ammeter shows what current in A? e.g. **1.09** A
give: **9** A
